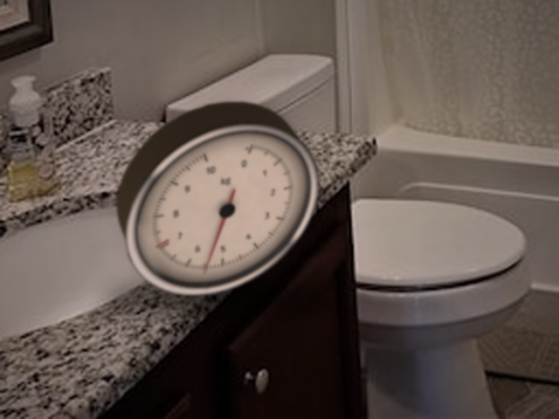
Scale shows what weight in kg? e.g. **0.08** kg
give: **5.5** kg
